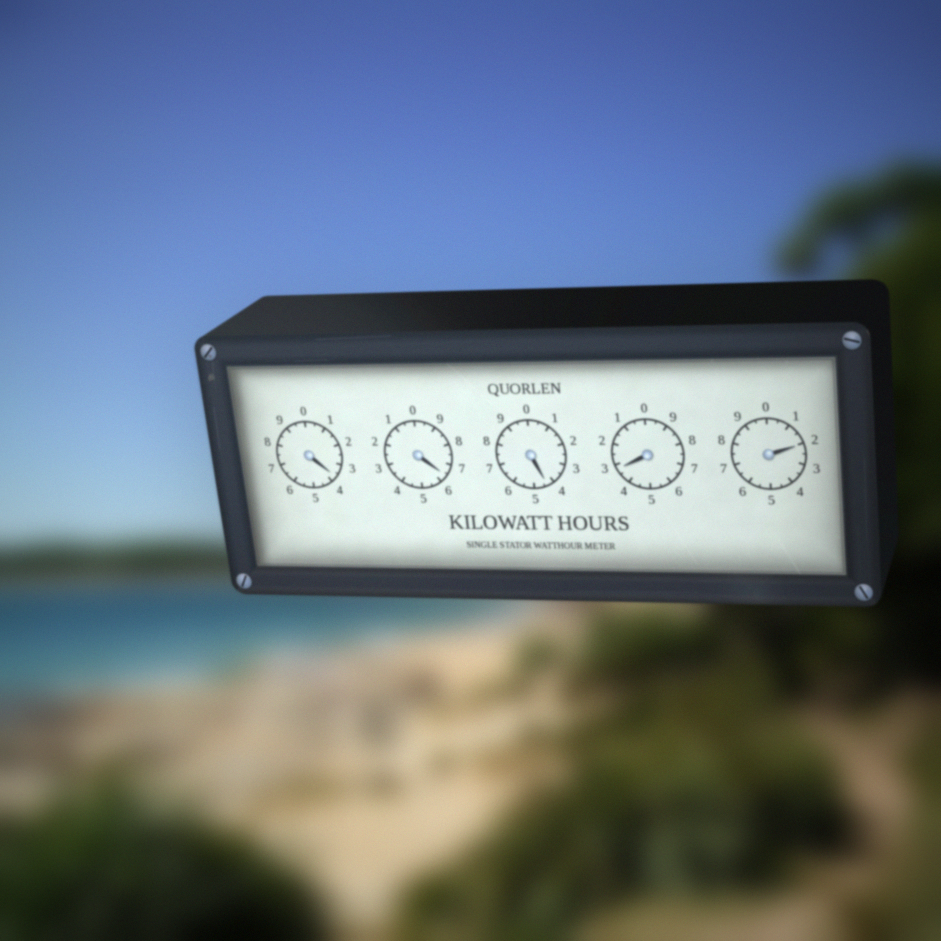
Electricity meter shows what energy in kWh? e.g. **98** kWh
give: **36432** kWh
